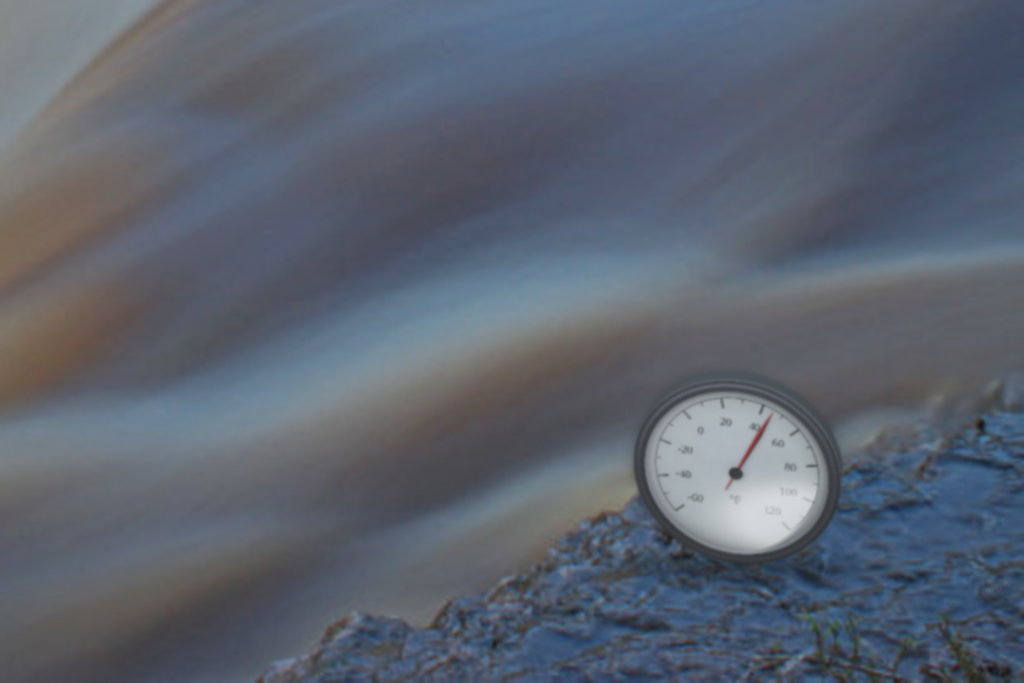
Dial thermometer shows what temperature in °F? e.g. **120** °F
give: **45** °F
